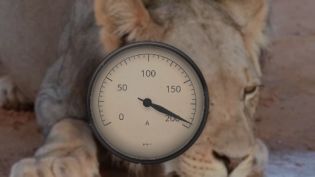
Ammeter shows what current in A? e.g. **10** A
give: **195** A
